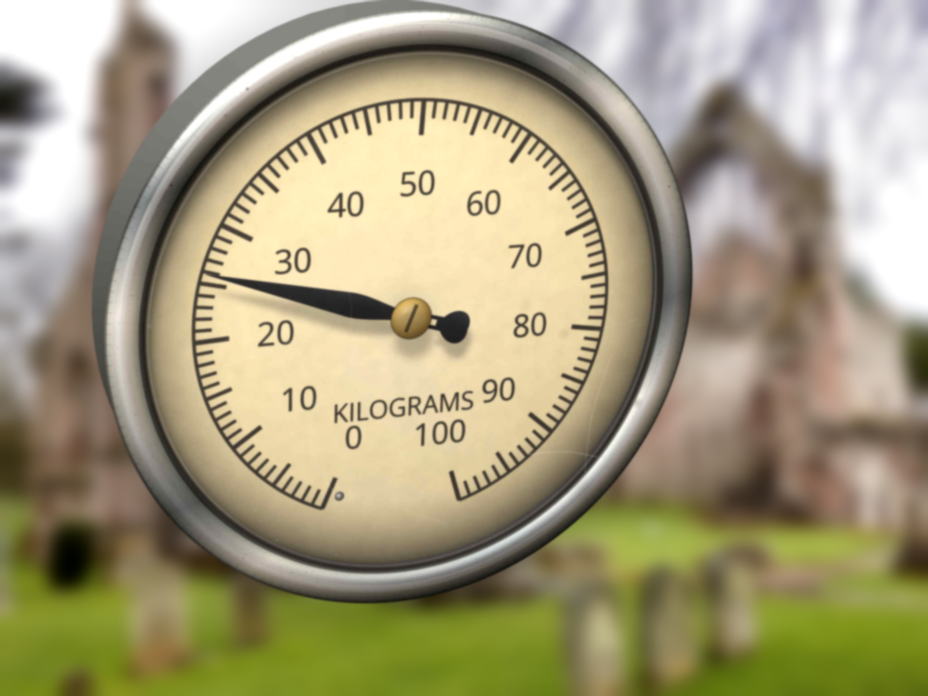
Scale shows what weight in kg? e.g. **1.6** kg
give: **26** kg
